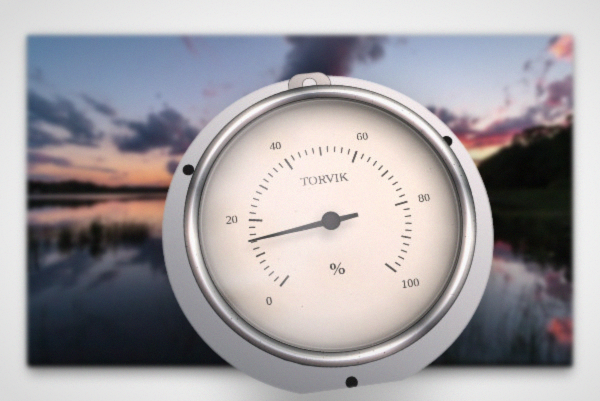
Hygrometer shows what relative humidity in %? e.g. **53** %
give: **14** %
